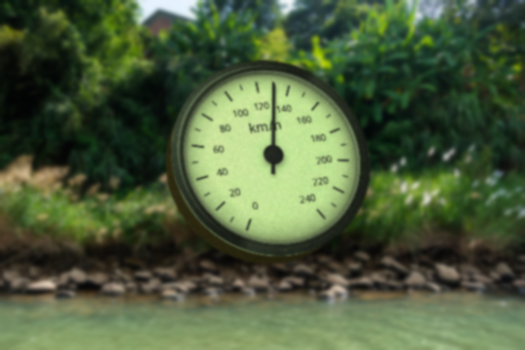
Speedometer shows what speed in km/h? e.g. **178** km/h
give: **130** km/h
